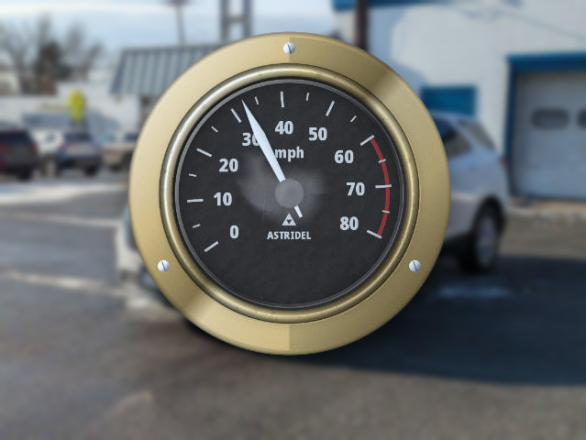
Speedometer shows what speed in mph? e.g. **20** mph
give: **32.5** mph
